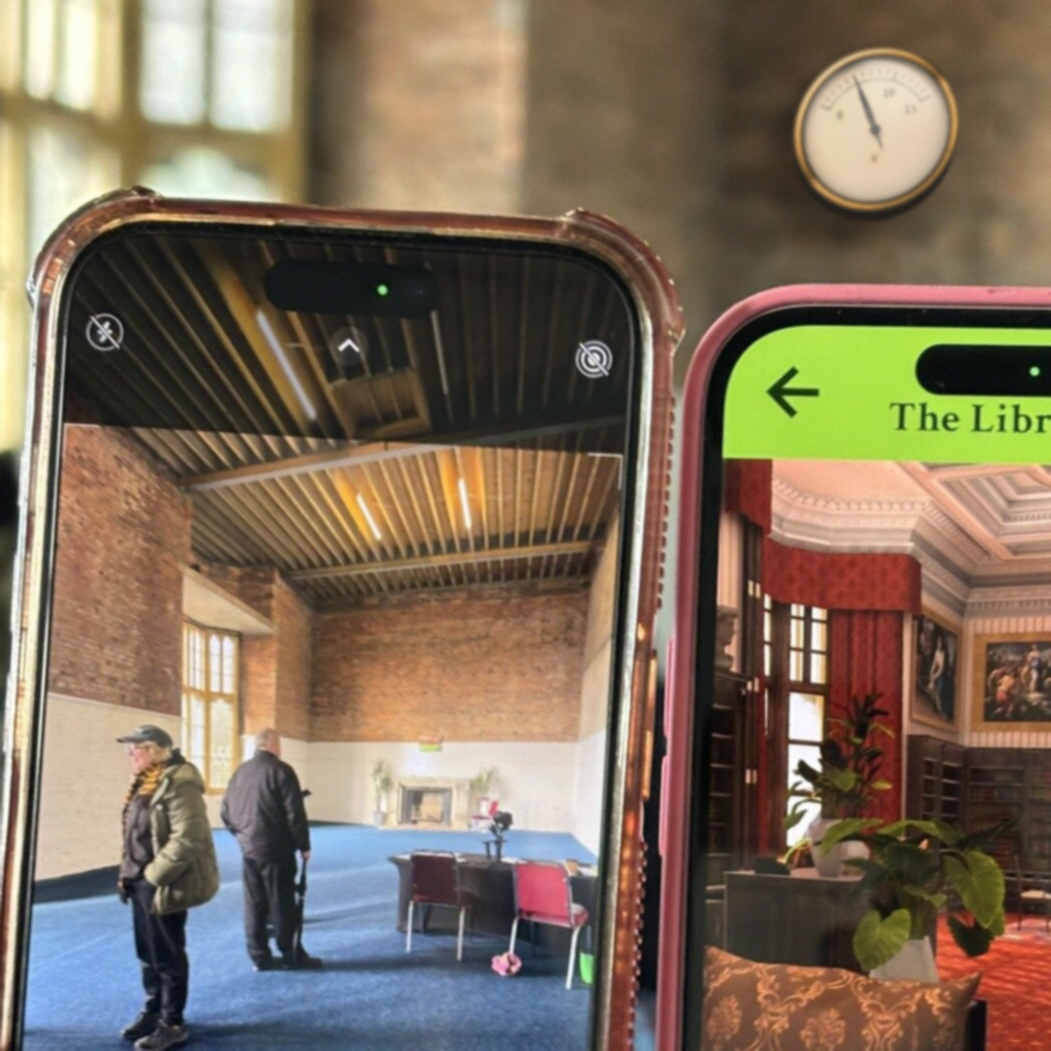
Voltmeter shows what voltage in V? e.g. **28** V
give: **5** V
